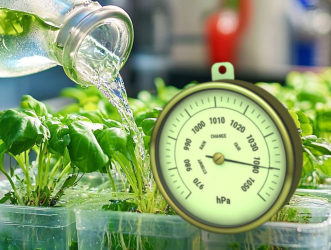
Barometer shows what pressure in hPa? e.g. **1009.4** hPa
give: **1040** hPa
